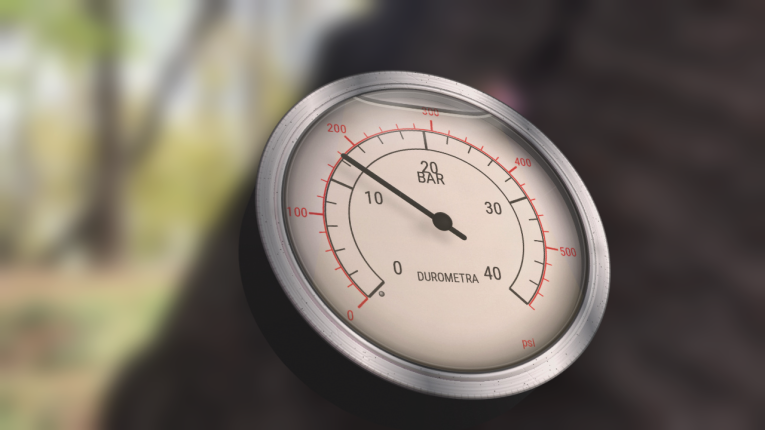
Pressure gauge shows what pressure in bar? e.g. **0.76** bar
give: **12** bar
